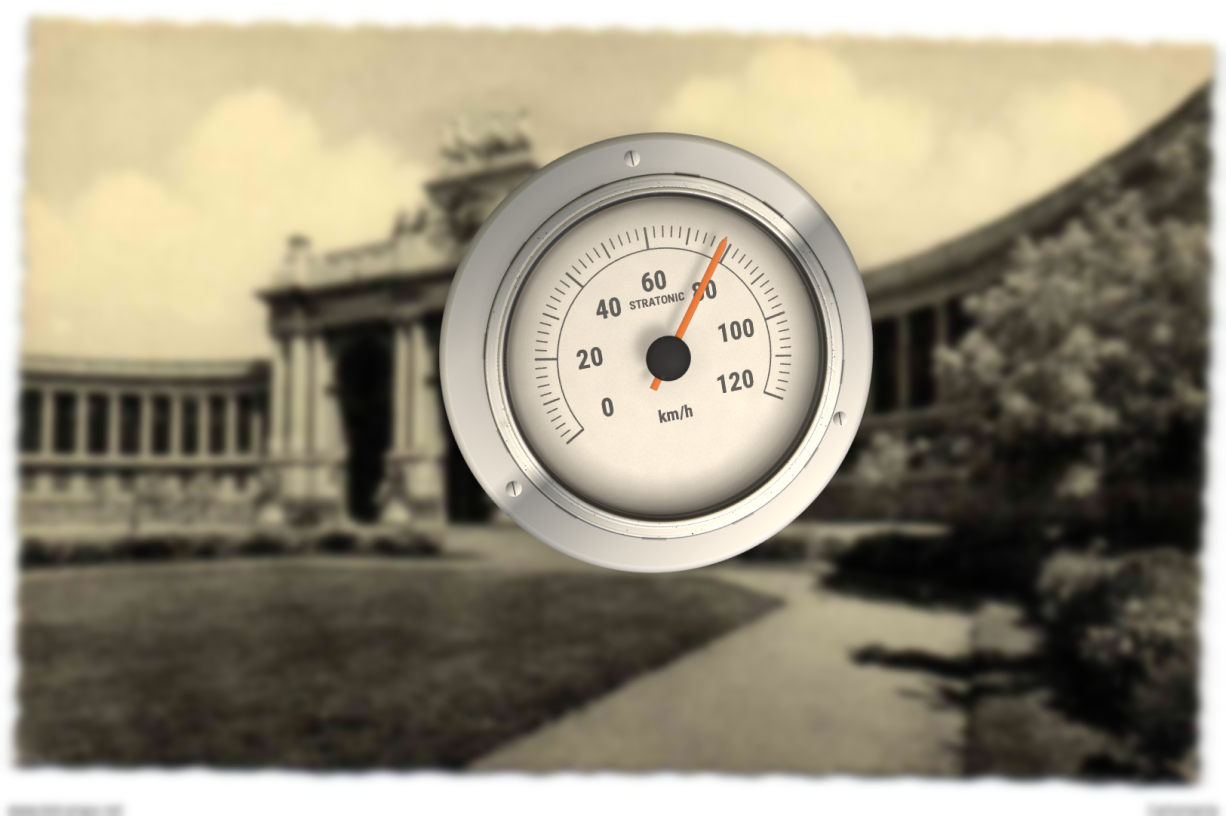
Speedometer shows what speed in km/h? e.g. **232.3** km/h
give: **78** km/h
